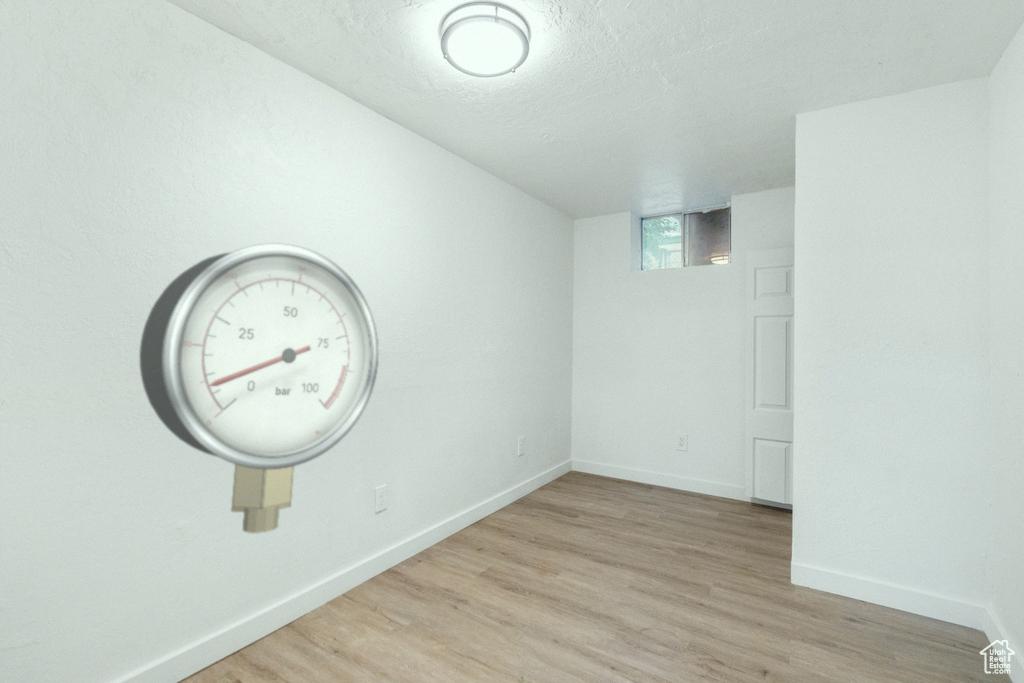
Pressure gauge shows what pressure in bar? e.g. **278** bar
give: **7.5** bar
